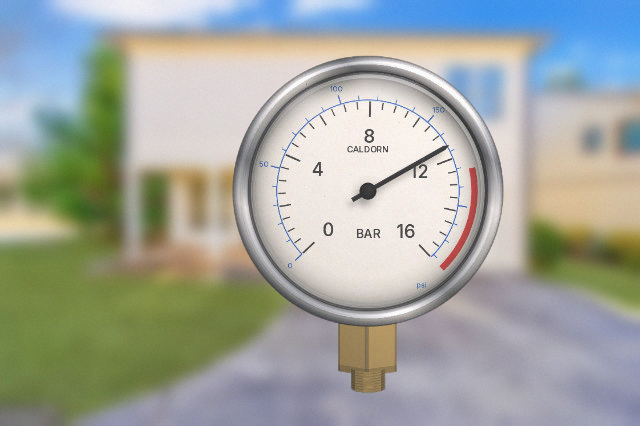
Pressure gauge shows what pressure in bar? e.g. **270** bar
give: **11.5** bar
